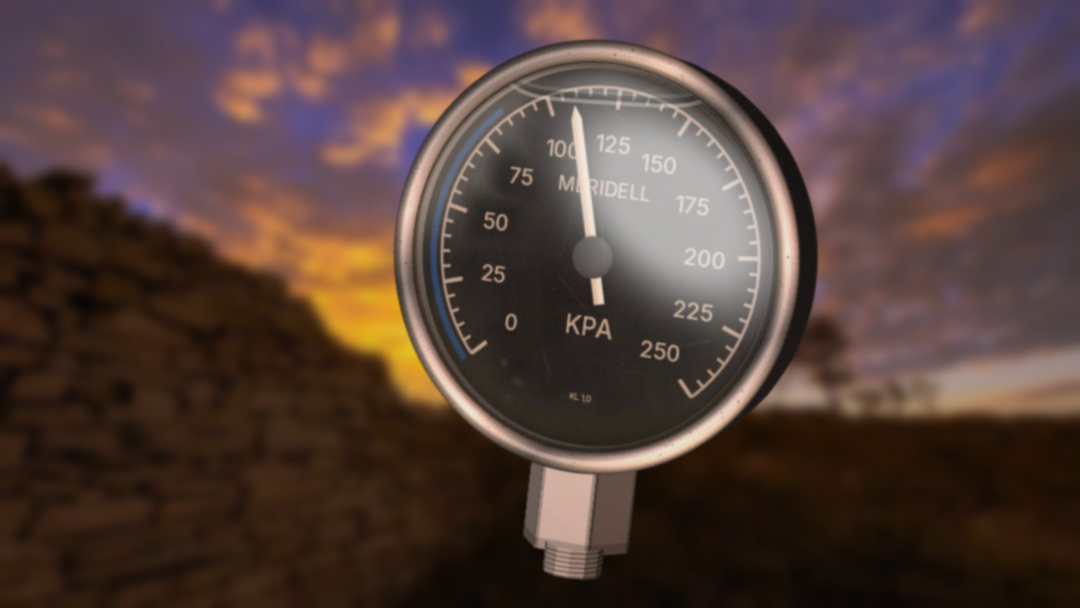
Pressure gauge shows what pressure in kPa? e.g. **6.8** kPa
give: **110** kPa
